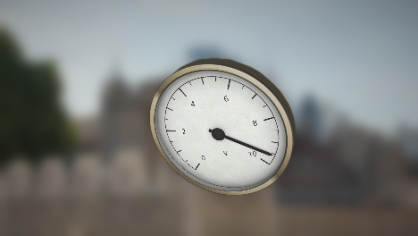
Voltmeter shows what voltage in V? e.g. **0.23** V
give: **9.5** V
